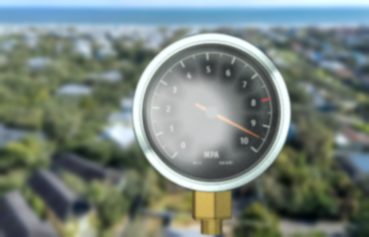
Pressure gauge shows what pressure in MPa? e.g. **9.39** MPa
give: **9.5** MPa
